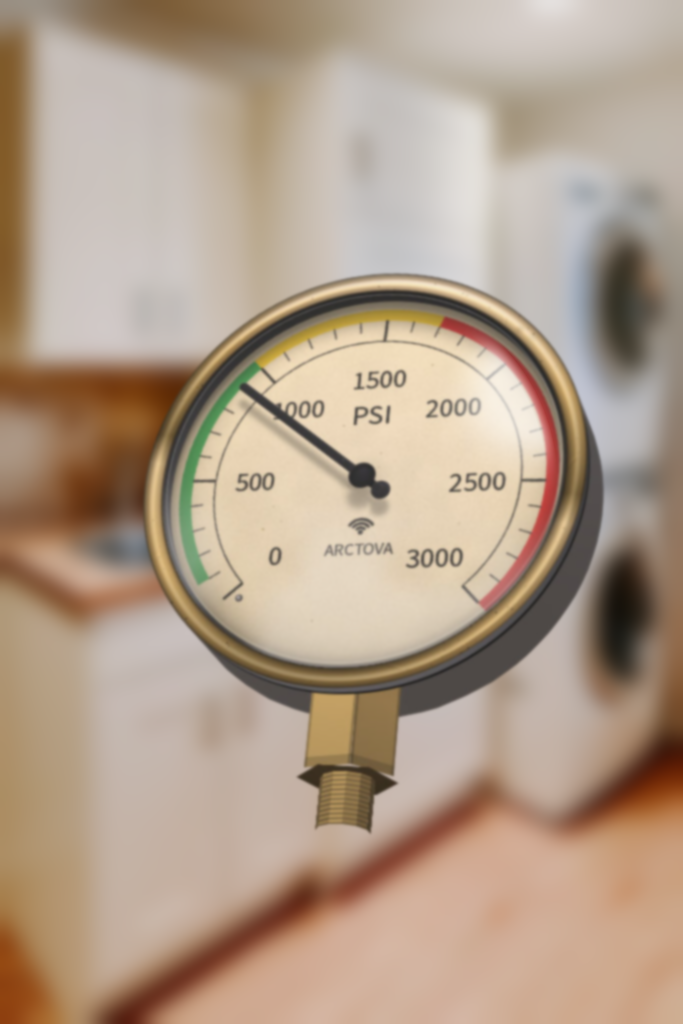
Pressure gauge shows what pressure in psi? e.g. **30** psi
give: **900** psi
